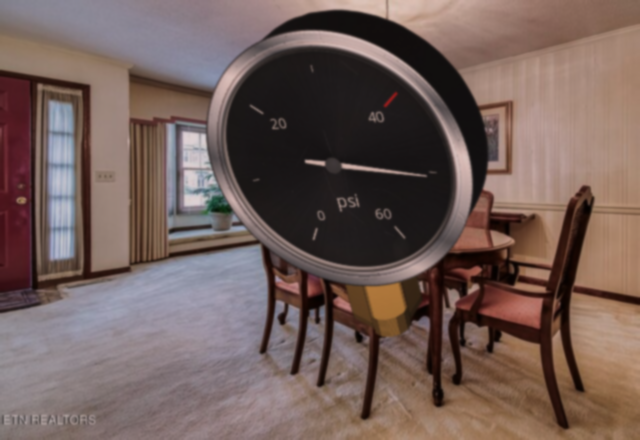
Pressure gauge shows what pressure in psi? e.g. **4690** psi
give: **50** psi
